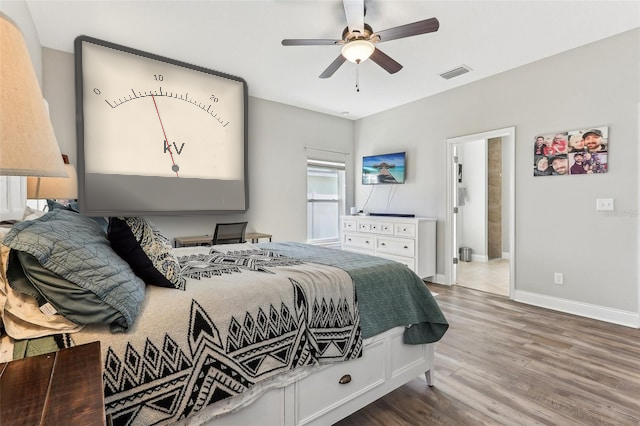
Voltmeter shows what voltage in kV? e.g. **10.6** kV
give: **8** kV
